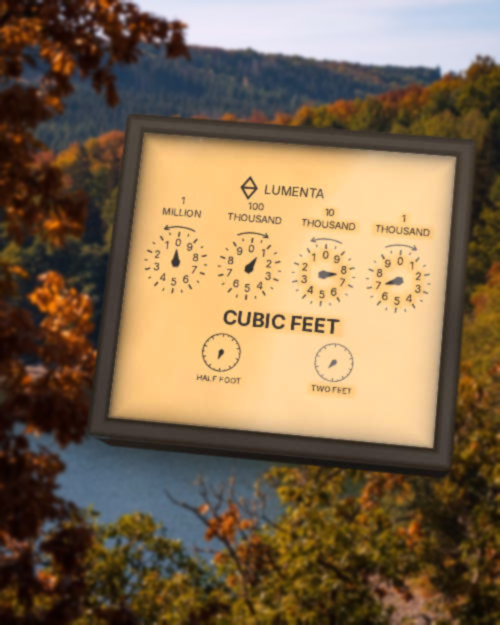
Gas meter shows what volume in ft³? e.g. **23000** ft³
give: **7700** ft³
